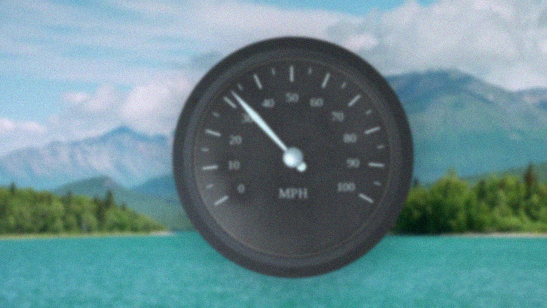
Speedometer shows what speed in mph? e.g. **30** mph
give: **32.5** mph
